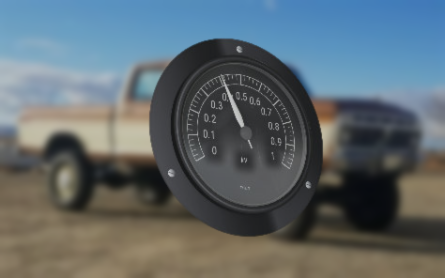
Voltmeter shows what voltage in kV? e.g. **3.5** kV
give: **0.4** kV
